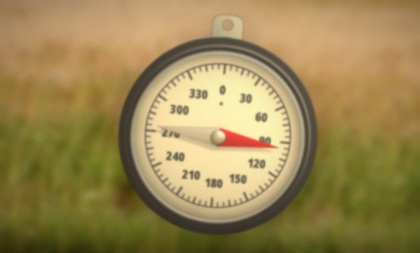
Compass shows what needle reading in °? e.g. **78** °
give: **95** °
